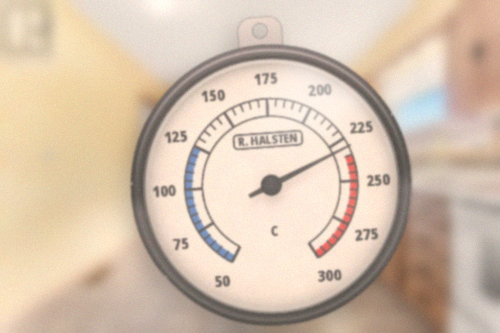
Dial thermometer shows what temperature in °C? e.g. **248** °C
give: **230** °C
